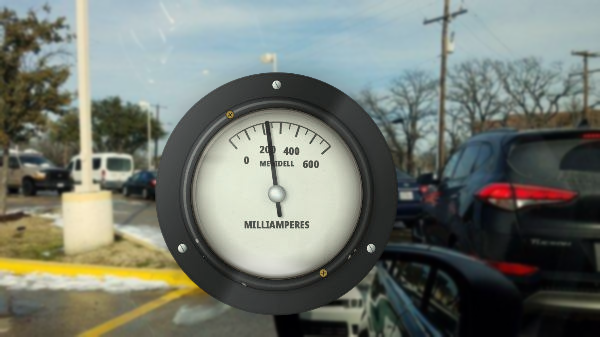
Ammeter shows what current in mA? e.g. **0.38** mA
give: **225** mA
